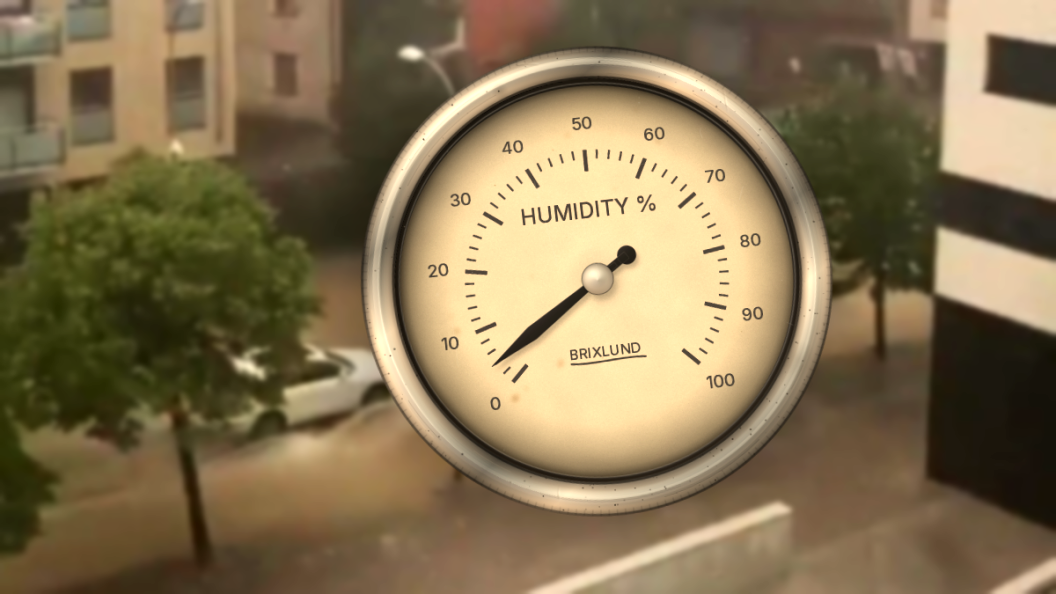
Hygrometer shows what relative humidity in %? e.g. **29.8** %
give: **4** %
